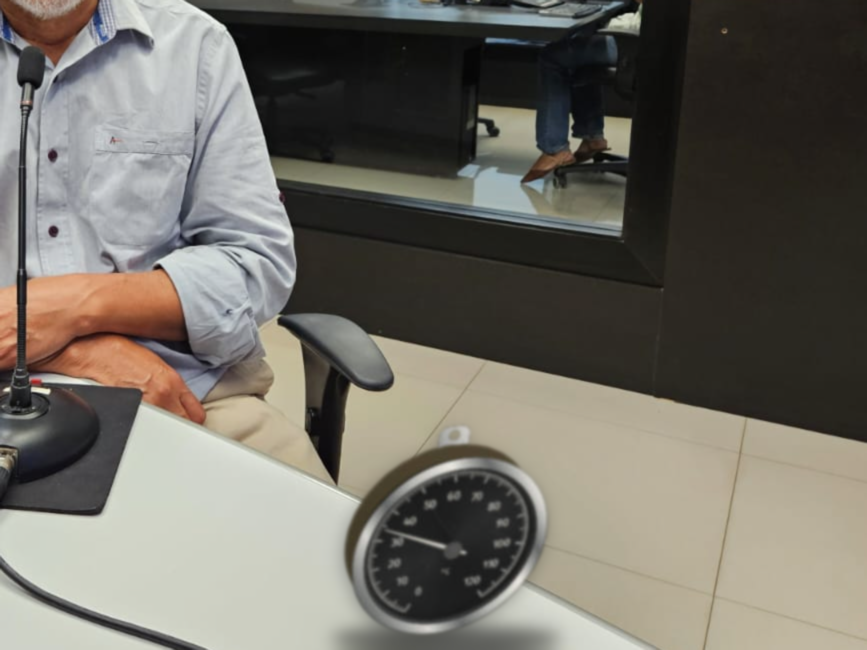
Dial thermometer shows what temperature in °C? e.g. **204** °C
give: **35** °C
